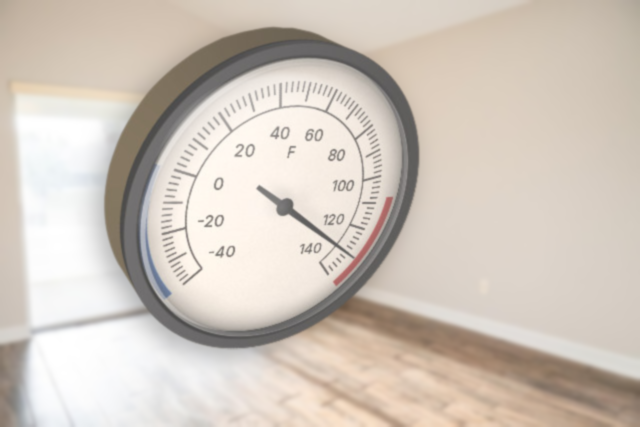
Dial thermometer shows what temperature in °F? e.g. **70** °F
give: **130** °F
